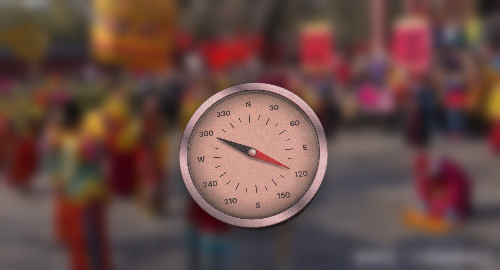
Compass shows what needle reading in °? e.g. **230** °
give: **120** °
